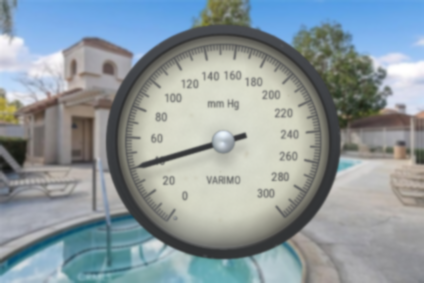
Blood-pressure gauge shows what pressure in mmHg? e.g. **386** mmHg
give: **40** mmHg
